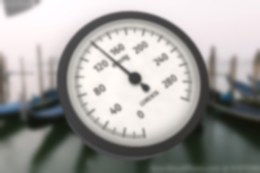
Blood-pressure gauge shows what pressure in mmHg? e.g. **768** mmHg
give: **140** mmHg
